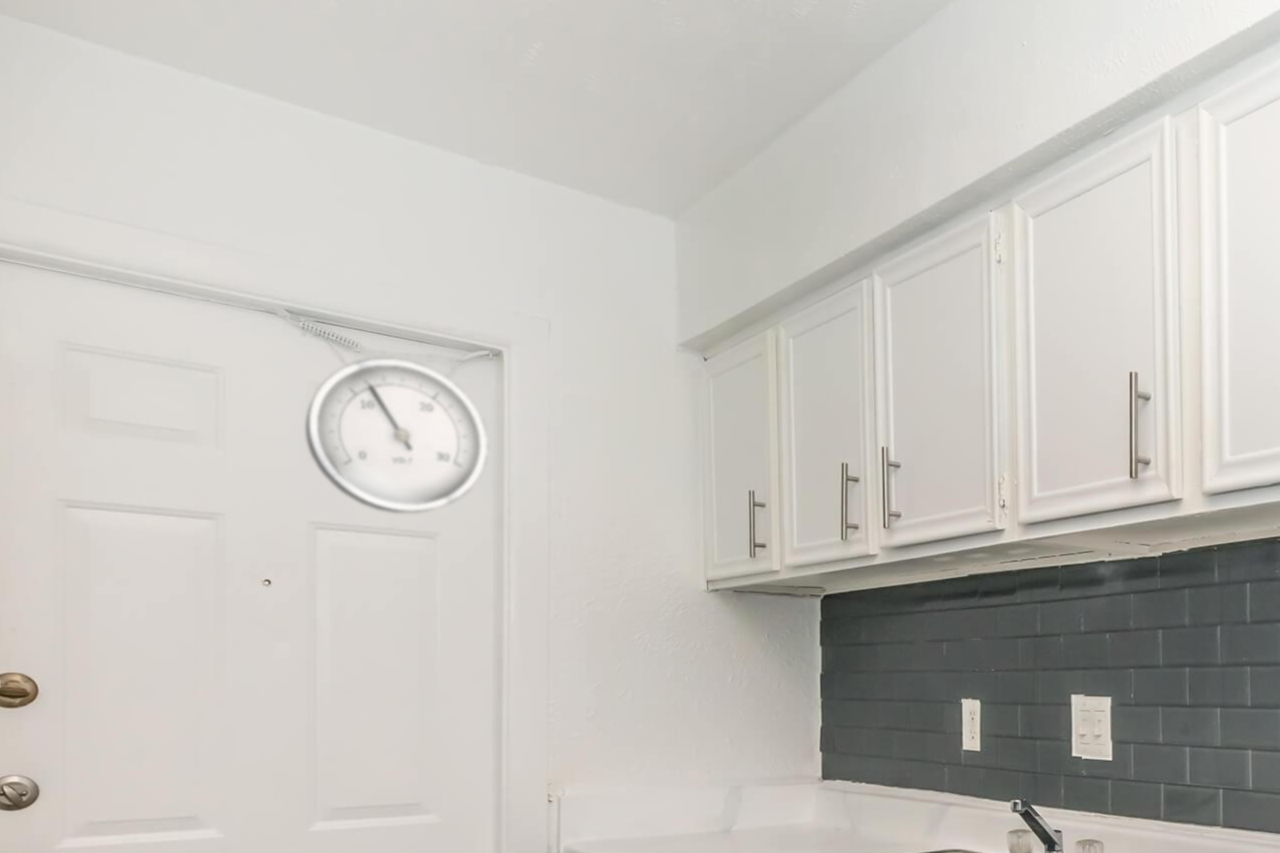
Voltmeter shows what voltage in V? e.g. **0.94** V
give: **12** V
